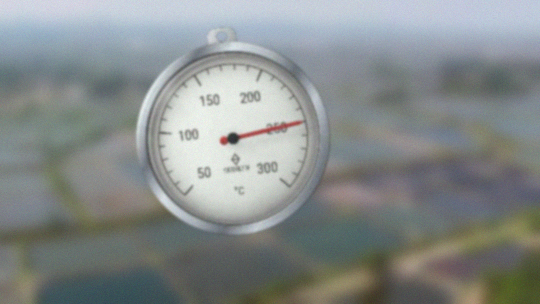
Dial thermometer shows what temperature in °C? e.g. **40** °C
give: **250** °C
